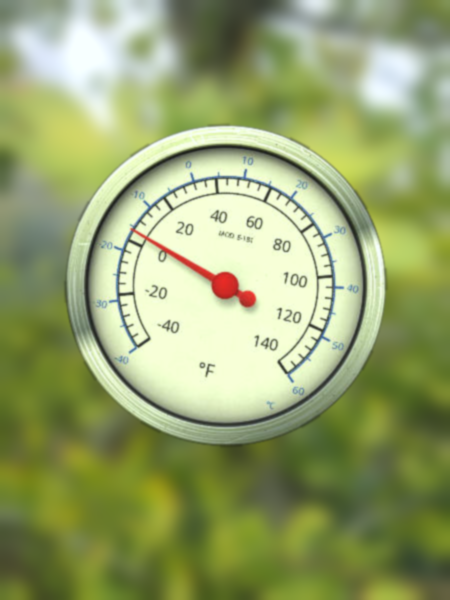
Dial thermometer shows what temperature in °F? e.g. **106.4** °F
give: **4** °F
